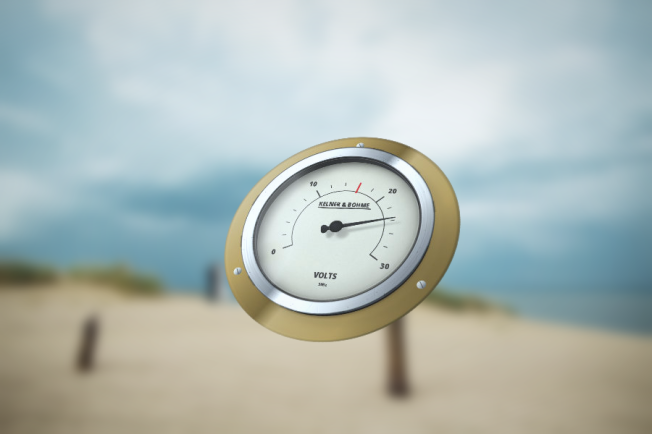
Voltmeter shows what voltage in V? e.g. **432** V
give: **24** V
